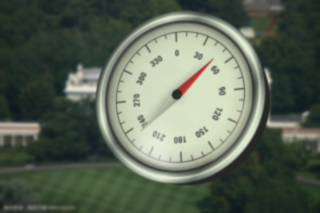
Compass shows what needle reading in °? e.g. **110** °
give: **50** °
